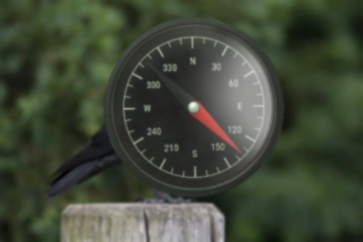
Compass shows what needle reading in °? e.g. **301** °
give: **135** °
